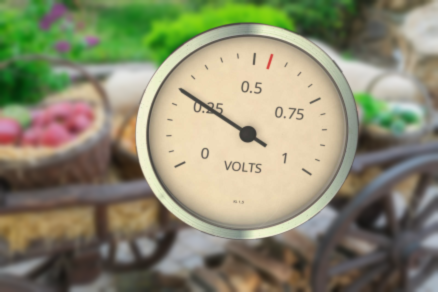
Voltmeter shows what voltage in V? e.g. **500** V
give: **0.25** V
